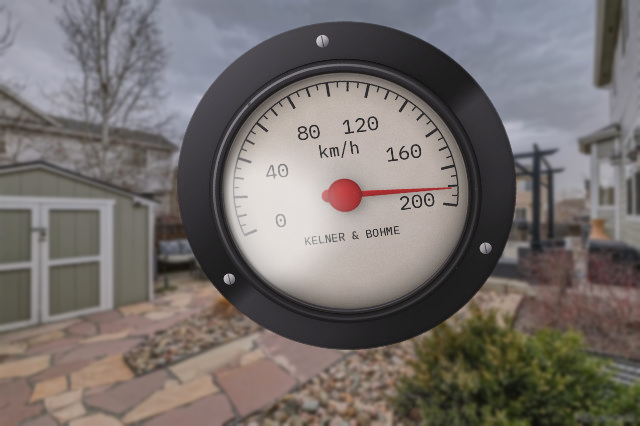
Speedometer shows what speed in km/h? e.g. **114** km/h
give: **190** km/h
